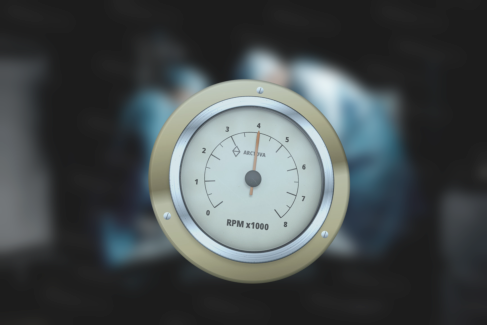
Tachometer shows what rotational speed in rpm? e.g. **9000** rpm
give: **4000** rpm
